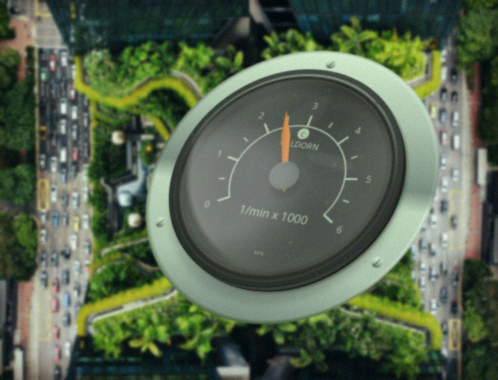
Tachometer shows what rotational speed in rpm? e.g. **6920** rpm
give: **2500** rpm
